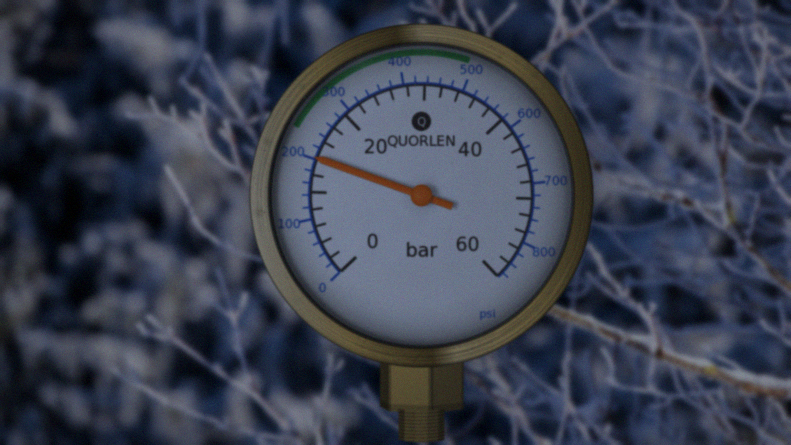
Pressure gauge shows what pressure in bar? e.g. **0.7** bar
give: **14** bar
